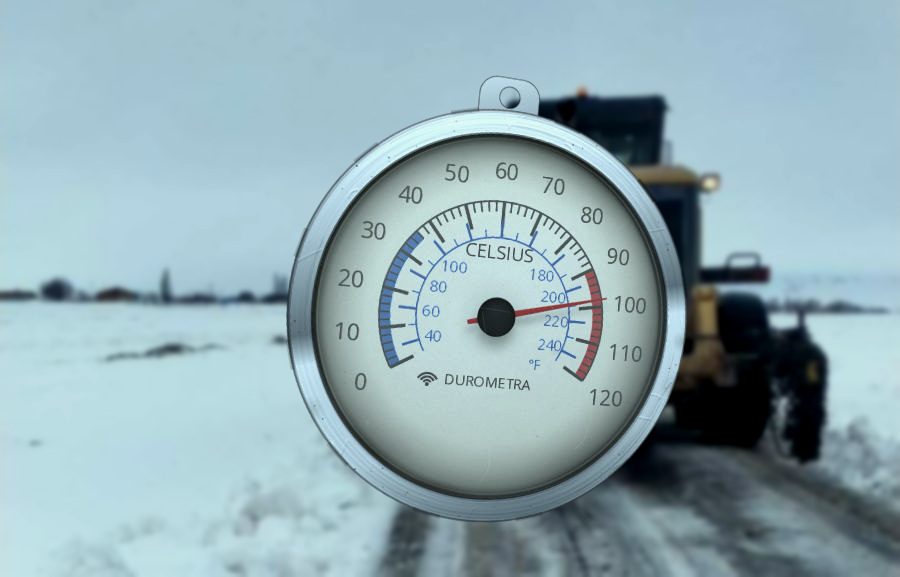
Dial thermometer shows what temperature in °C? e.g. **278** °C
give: **98** °C
